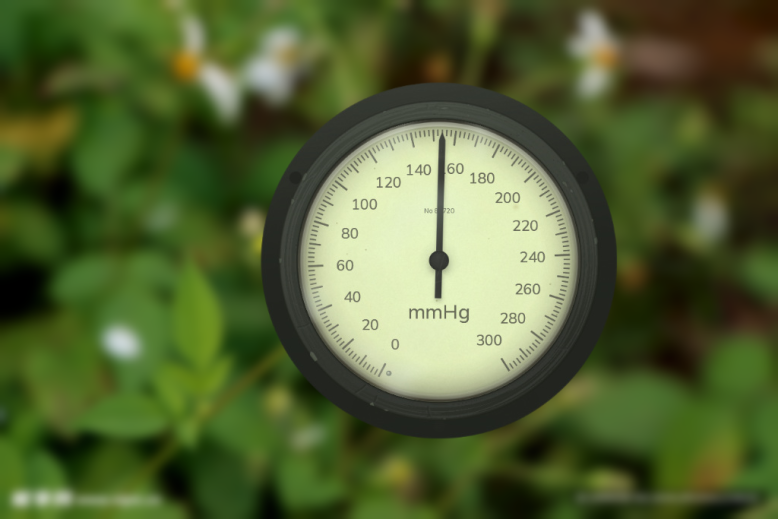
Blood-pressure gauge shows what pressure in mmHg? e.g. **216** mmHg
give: **154** mmHg
